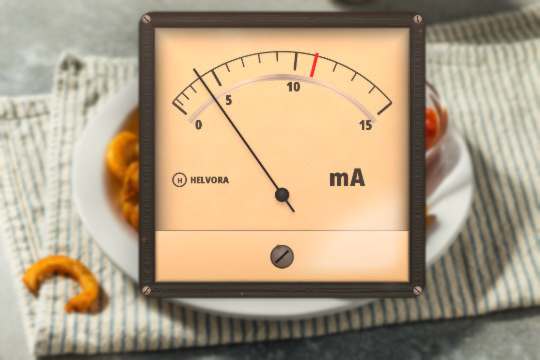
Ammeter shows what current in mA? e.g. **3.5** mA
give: **4** mA
